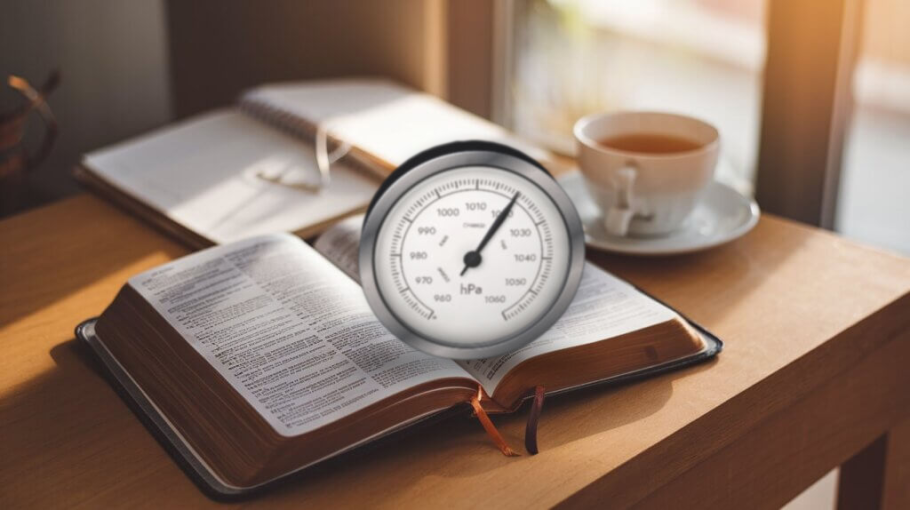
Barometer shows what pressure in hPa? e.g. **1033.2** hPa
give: **1020** hPa
